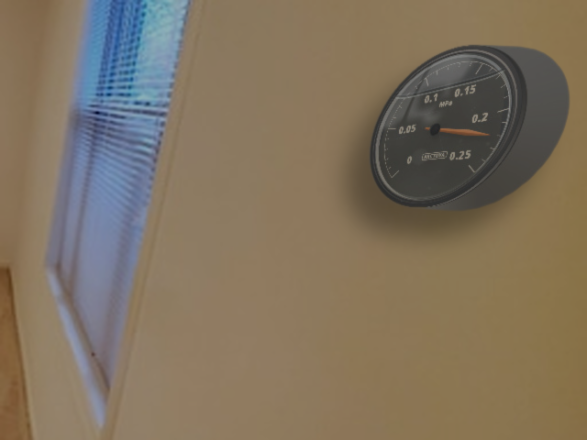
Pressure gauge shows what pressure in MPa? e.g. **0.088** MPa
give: **0.22** MPa
